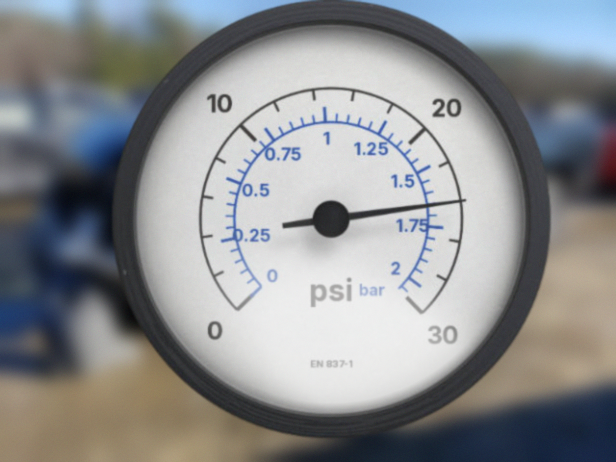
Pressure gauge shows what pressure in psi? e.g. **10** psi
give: **24** psi
